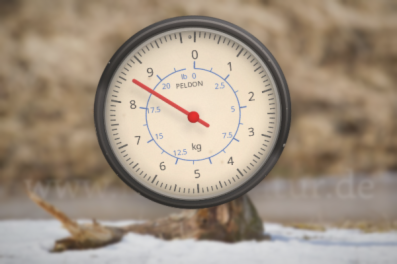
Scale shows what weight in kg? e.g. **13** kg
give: **8.6** kg
